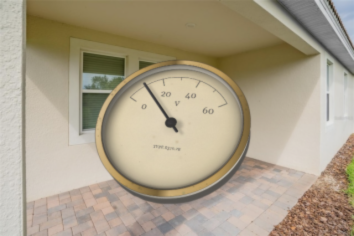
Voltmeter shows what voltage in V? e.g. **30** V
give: **10** V
